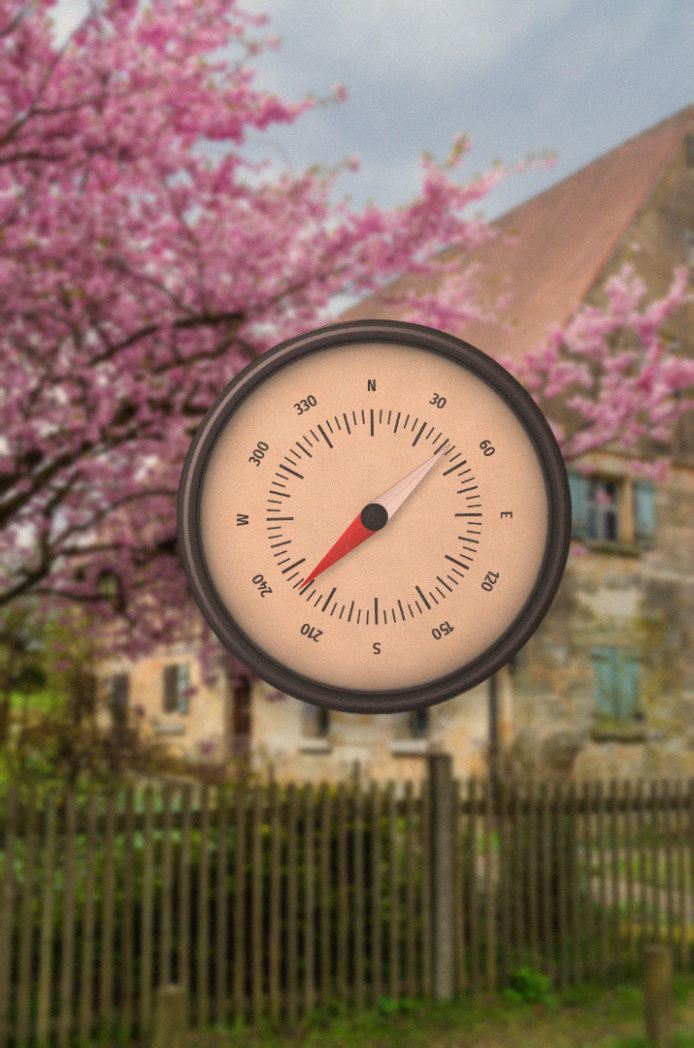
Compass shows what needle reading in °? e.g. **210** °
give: **227.5** °
